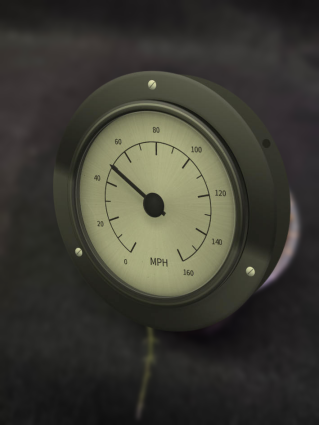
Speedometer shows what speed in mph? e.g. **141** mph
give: **50** mph
